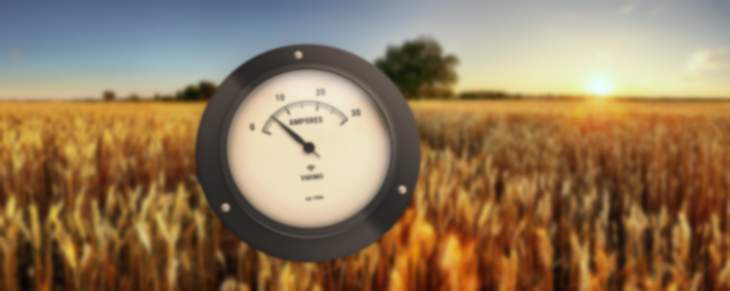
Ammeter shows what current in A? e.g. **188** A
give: **5** A
